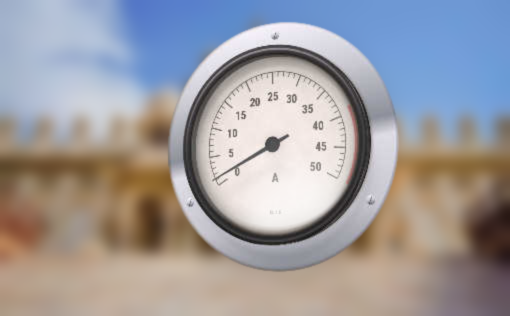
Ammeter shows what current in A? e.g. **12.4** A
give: **1** A
